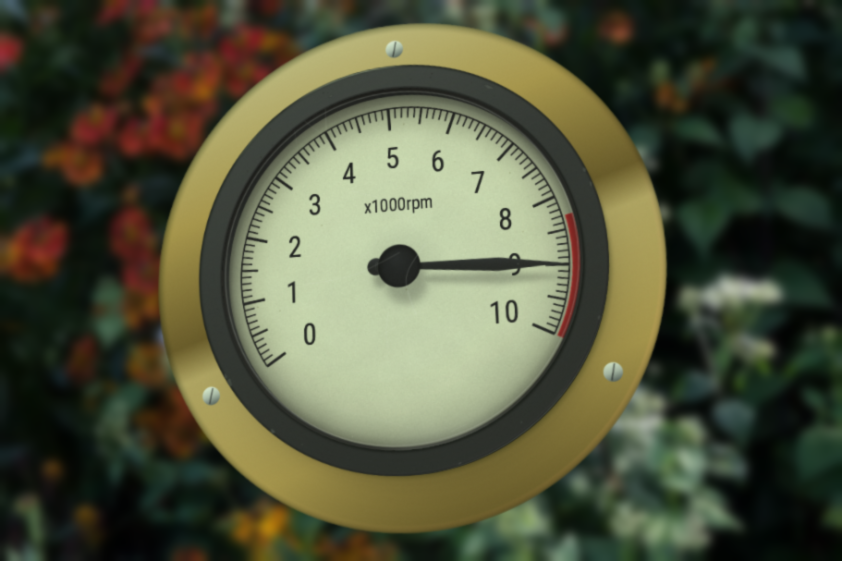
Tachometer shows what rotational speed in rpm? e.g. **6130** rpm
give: **9000** rpm
